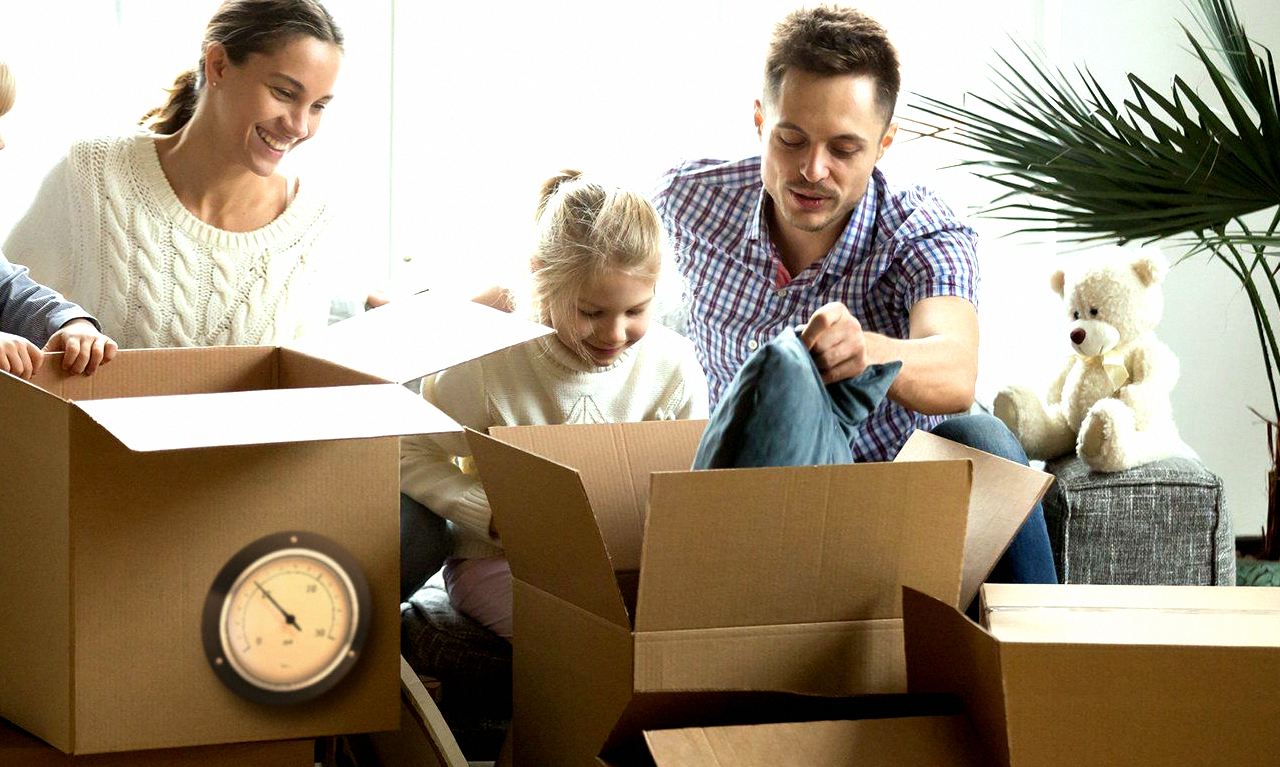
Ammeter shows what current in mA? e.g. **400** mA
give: **10** mA
